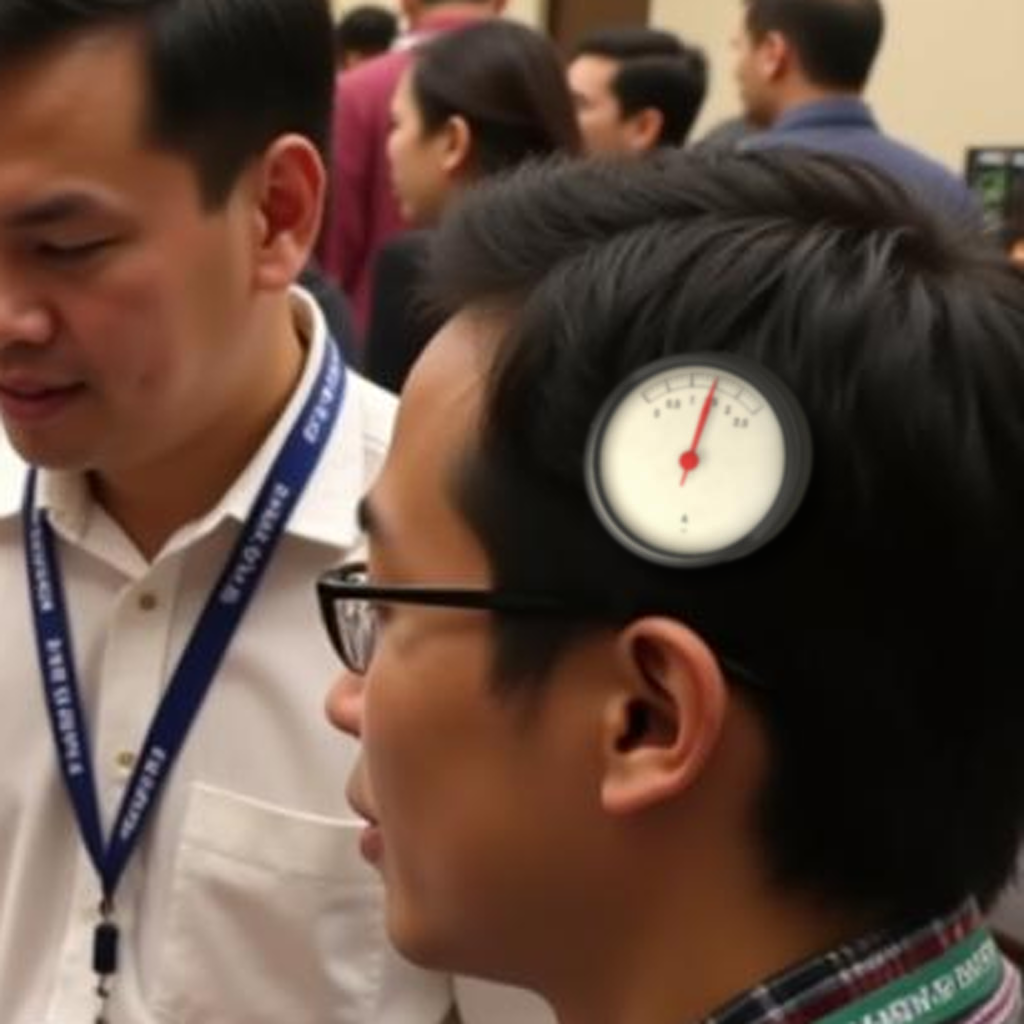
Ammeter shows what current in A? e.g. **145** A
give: **1.5** A
